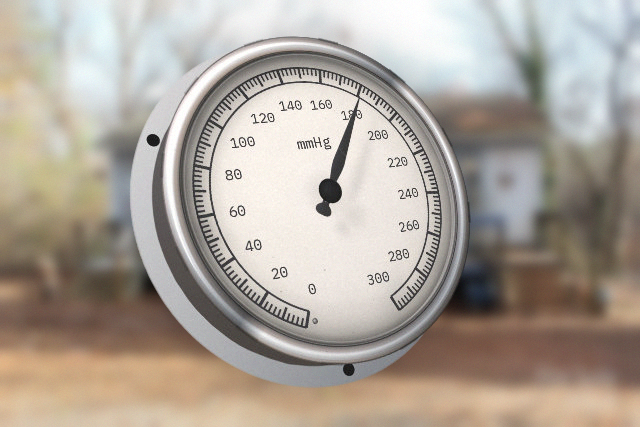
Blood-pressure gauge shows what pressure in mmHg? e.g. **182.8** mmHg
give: **180** mmHg
